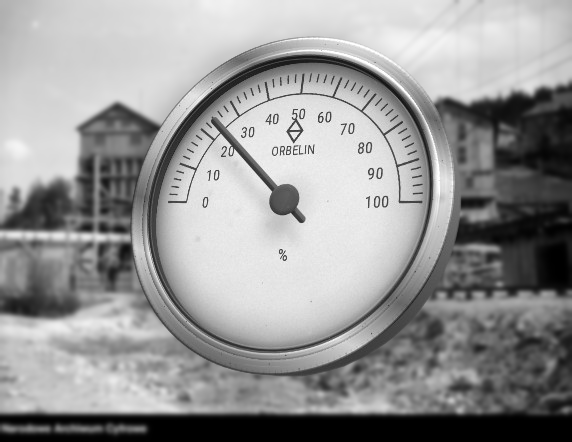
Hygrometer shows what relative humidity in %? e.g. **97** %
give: **24** %
